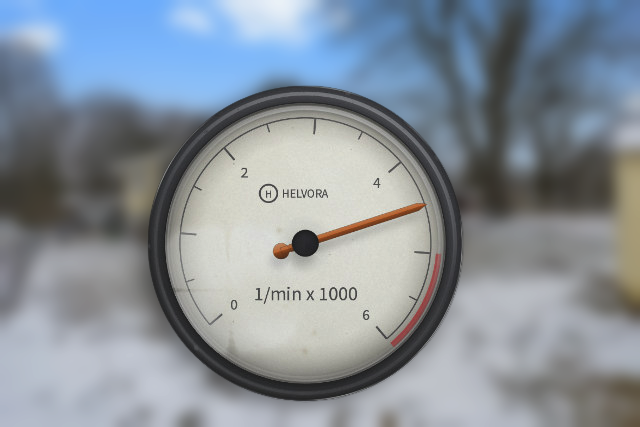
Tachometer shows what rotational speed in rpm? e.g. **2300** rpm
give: **4500** rpm
